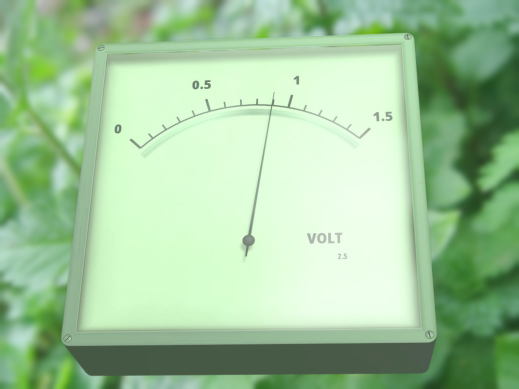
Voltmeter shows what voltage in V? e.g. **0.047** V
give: **0.9** V
